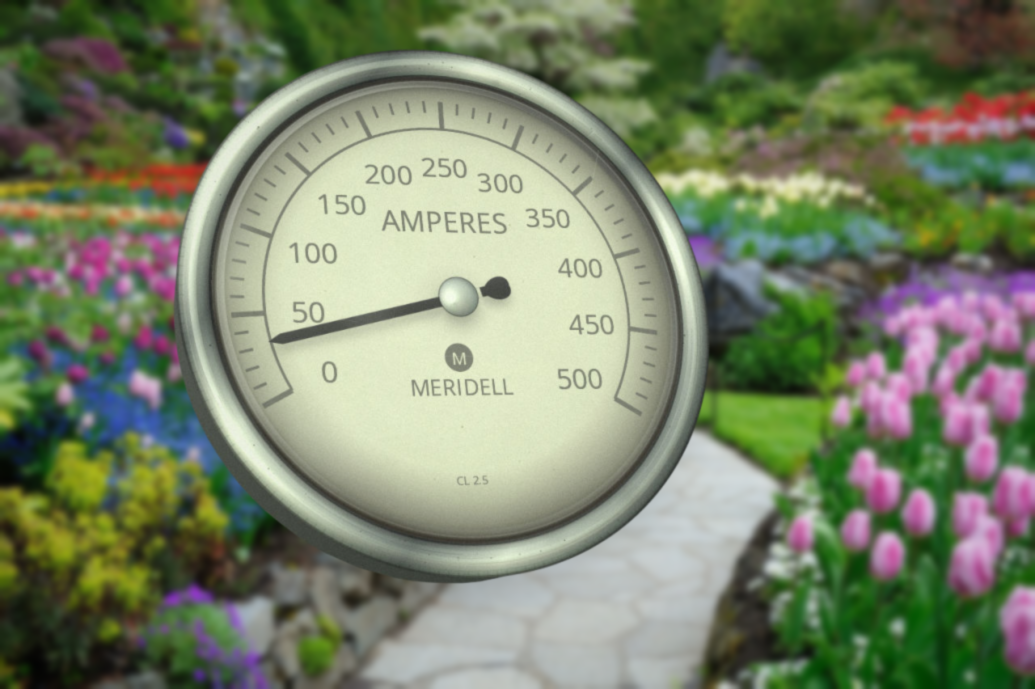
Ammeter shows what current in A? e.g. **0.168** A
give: **30** A
